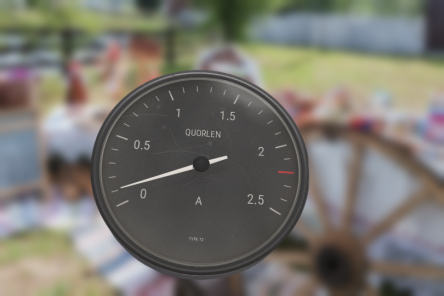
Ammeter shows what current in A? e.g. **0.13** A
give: **0.1** A
